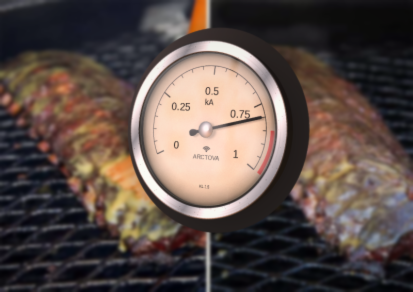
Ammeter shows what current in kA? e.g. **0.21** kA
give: **0.8** kA
